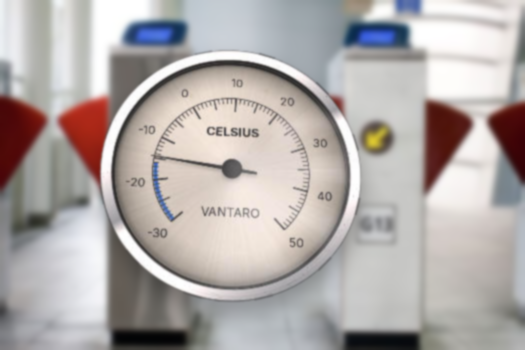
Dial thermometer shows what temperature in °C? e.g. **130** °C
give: **-15** °C
